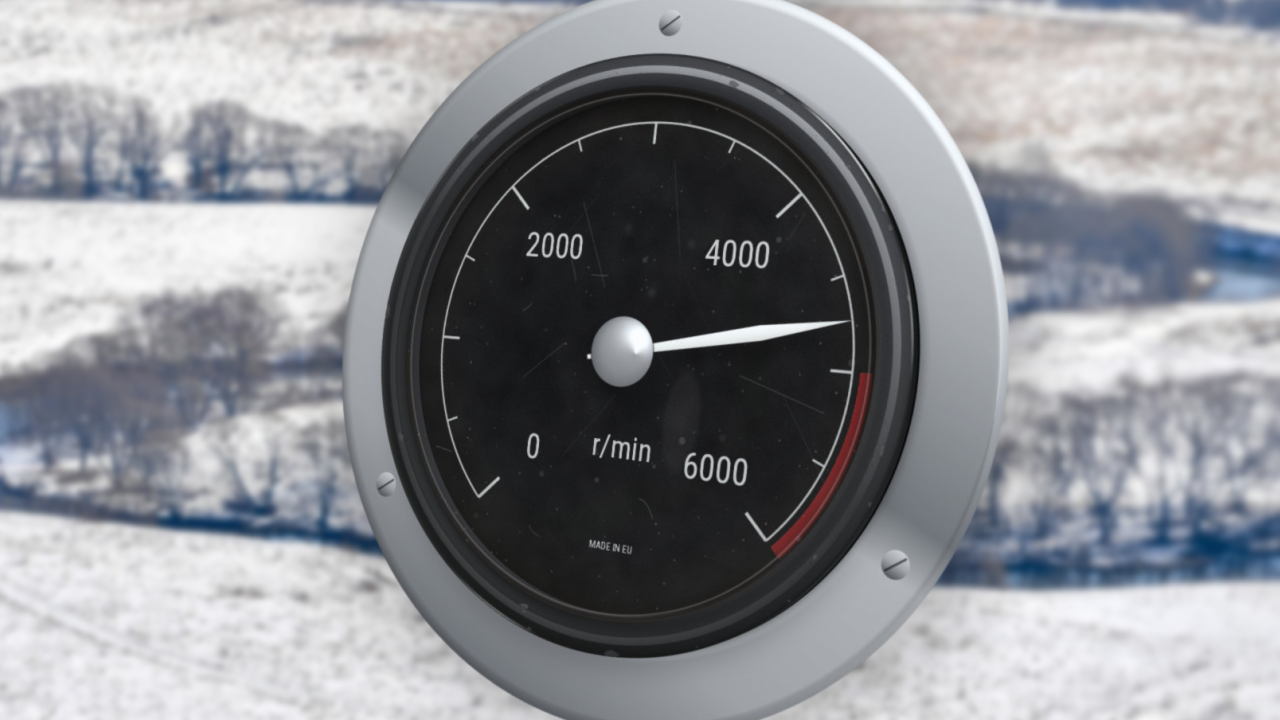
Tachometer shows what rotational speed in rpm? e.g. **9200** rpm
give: **4750** rpm
